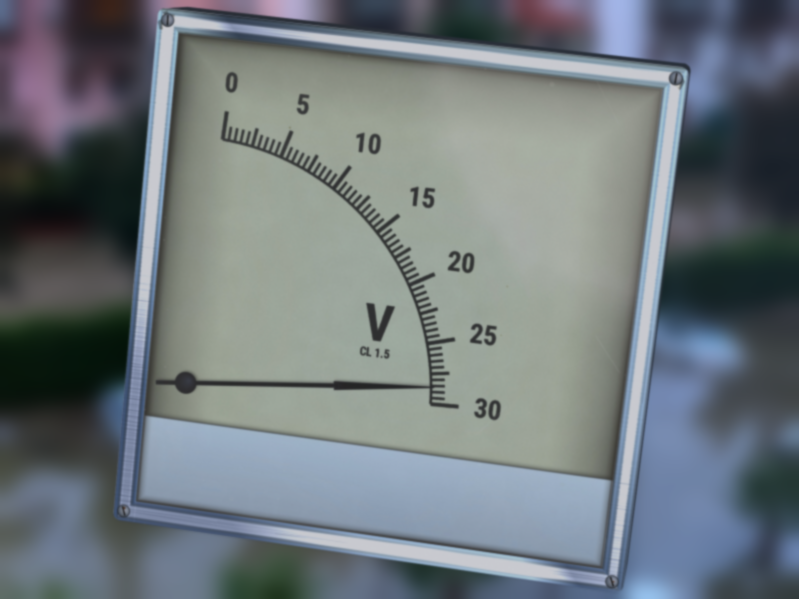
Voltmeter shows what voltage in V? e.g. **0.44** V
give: **28.5** V
